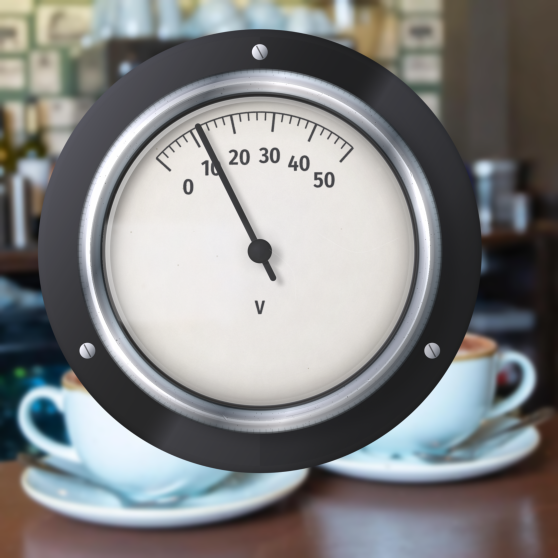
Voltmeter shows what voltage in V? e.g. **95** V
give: **12** V
